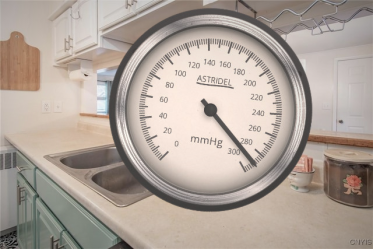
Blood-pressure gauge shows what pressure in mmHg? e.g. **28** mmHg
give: **290** mmHg
